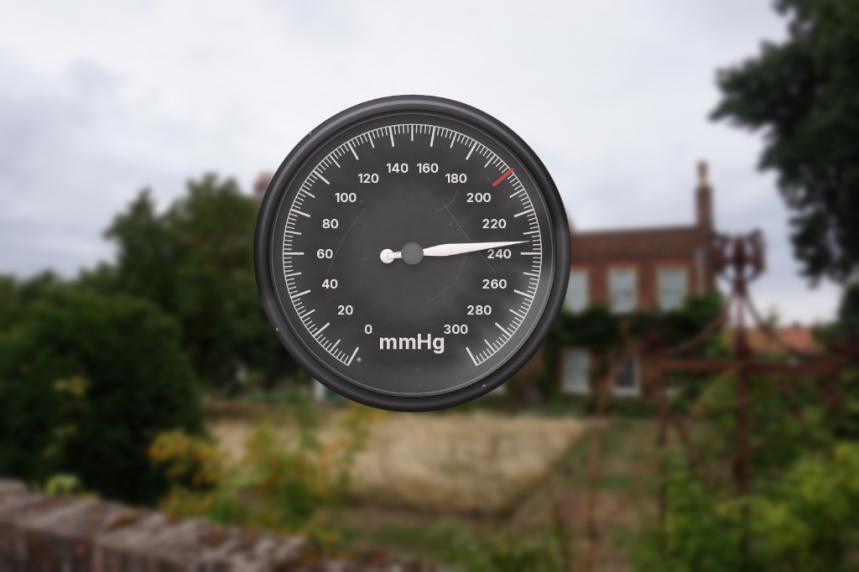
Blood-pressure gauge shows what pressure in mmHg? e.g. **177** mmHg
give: **234** mmHg
